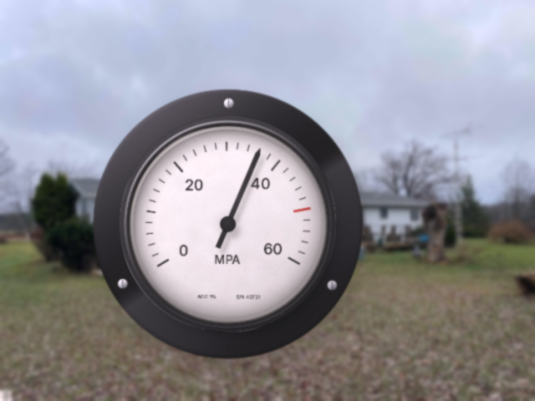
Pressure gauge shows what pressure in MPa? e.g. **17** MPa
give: **36** MPa
